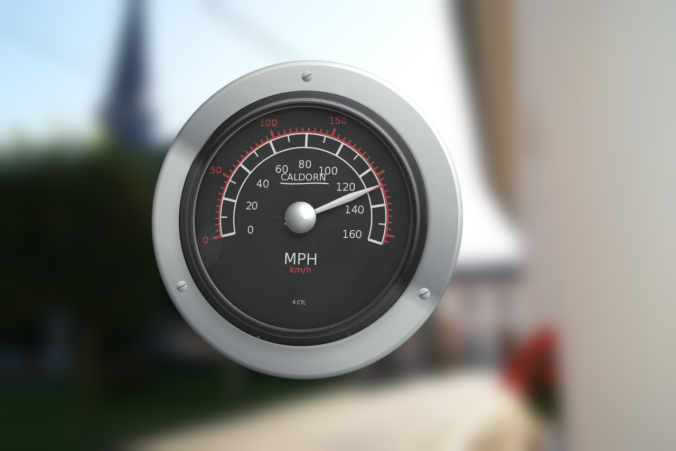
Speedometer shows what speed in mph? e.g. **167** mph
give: **130** mph
